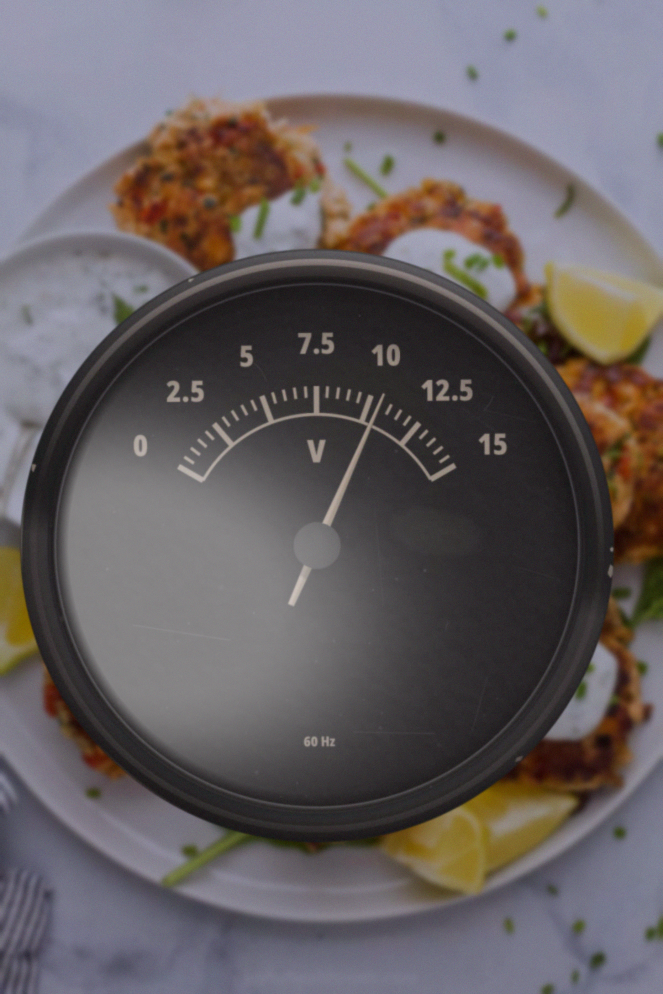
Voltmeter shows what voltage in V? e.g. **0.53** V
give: **10.5** V
